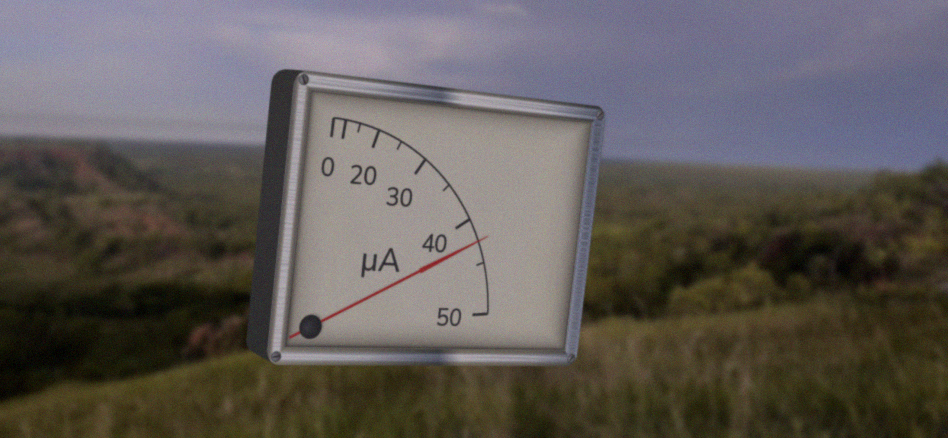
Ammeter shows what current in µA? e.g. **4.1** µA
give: **42.5** µA
